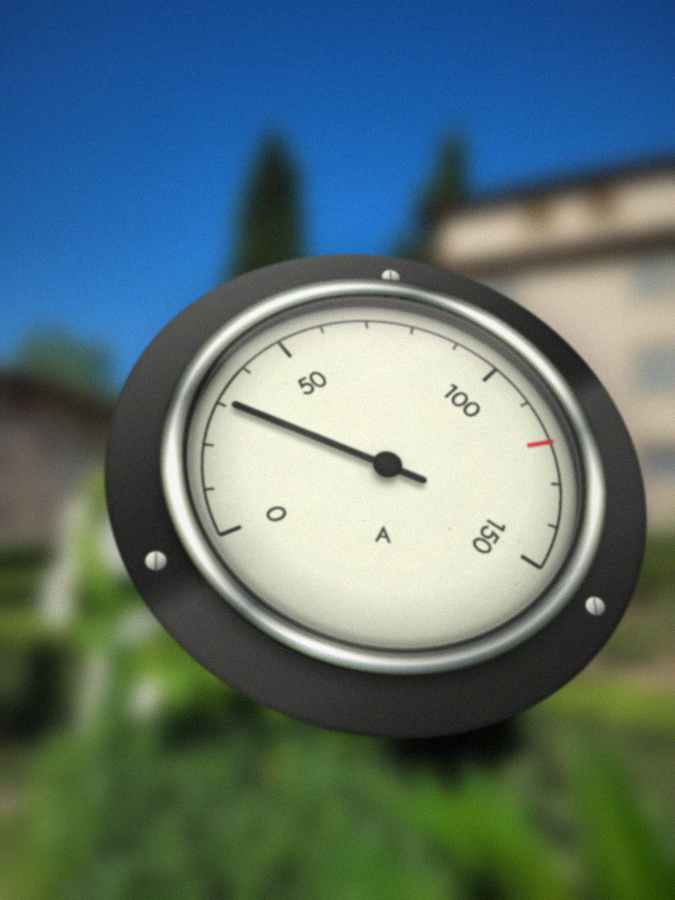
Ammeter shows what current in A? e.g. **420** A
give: **30** A
